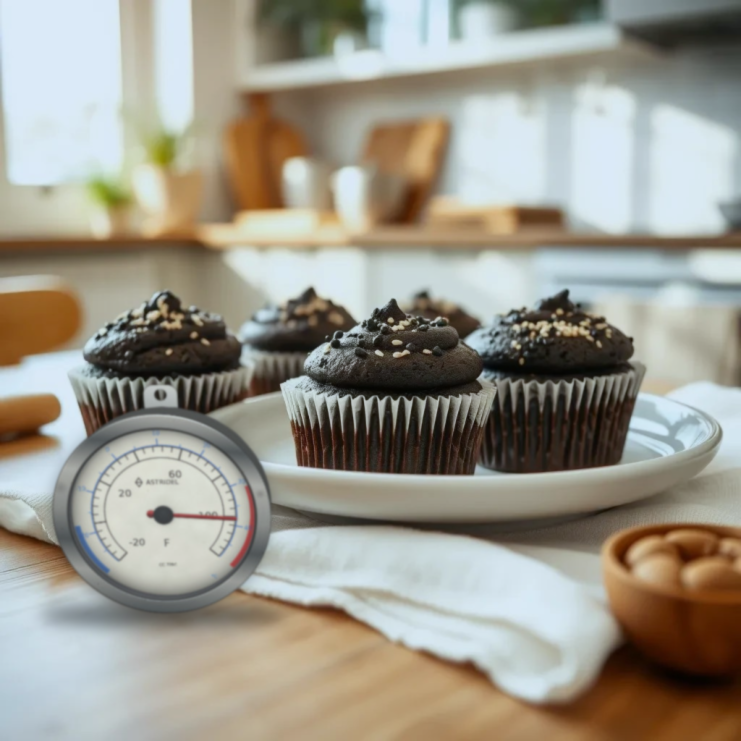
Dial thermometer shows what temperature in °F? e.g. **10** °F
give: **100** °F
